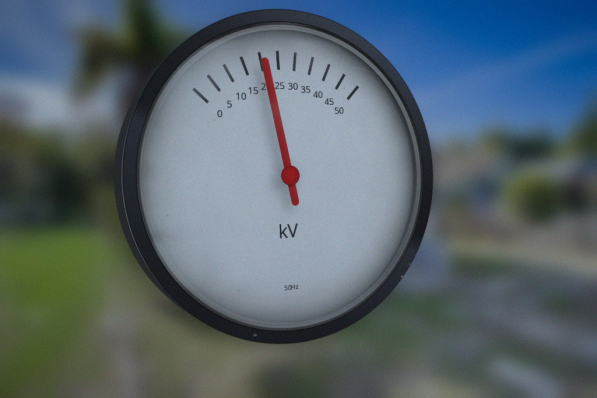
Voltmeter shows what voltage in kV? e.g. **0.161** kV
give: **20** kV
